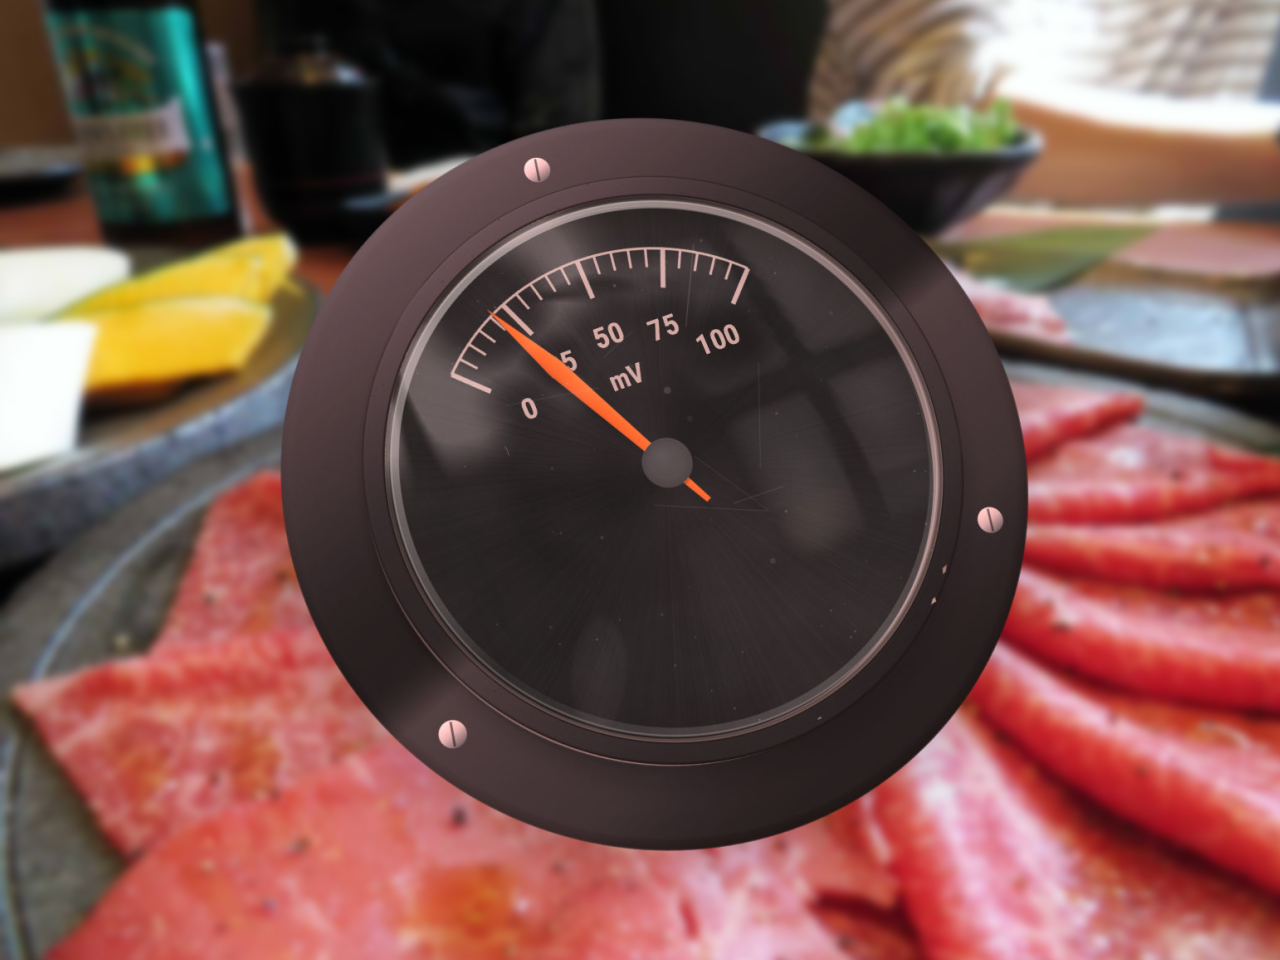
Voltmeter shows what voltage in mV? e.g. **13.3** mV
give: **20** mV
